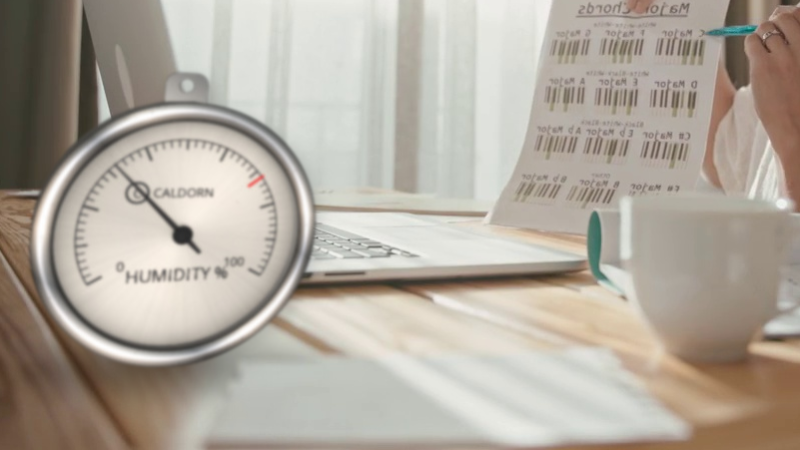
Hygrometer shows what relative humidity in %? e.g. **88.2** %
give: **32** %
